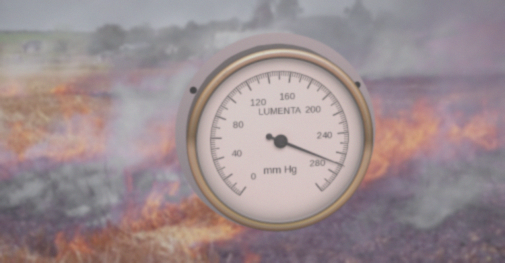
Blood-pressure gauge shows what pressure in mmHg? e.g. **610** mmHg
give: **270** mmHg
